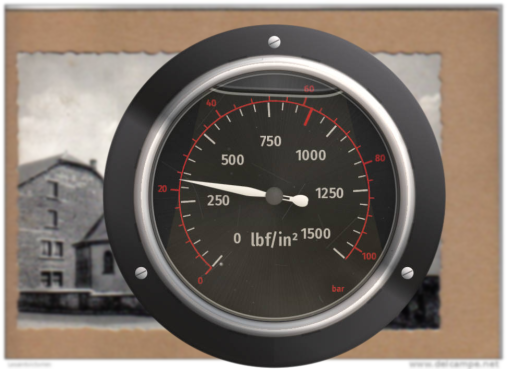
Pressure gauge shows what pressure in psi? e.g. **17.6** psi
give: **325** psi
